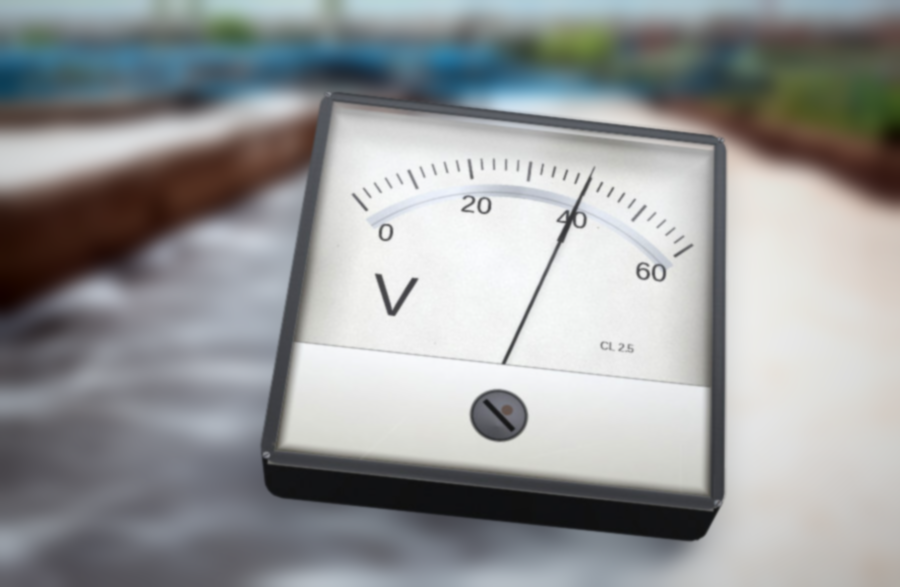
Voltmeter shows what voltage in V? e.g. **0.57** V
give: **40** V
